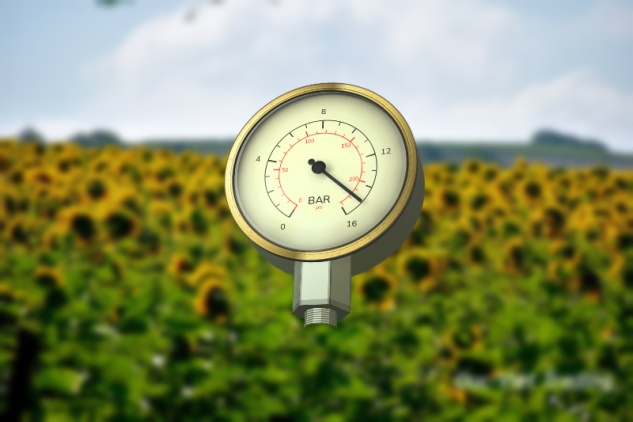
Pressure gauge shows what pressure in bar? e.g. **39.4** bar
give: **15** bar
